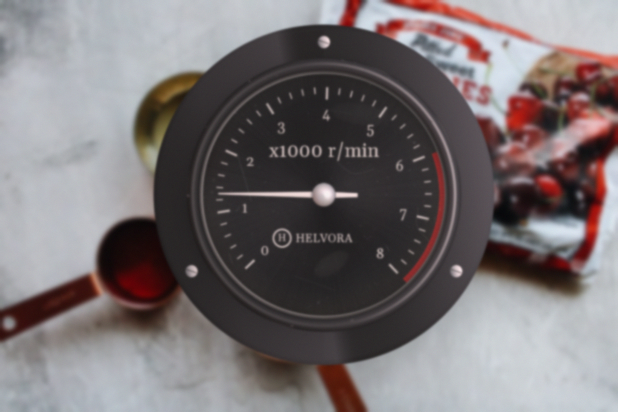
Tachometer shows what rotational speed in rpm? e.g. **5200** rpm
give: **1300** rpm
